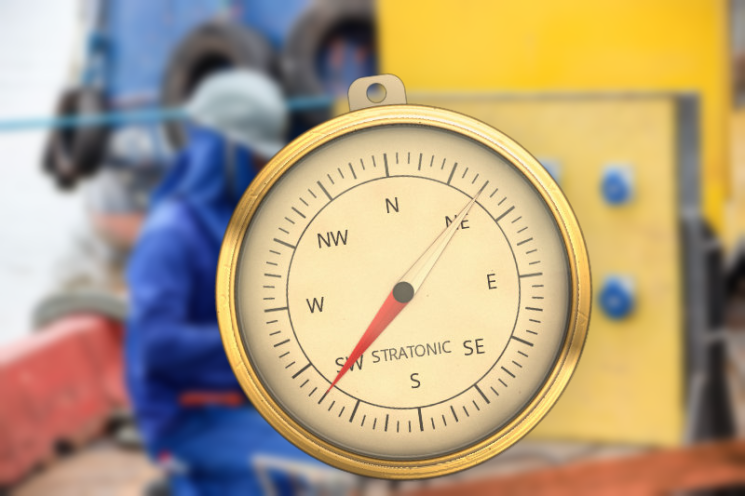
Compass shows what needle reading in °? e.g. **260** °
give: **225** °
